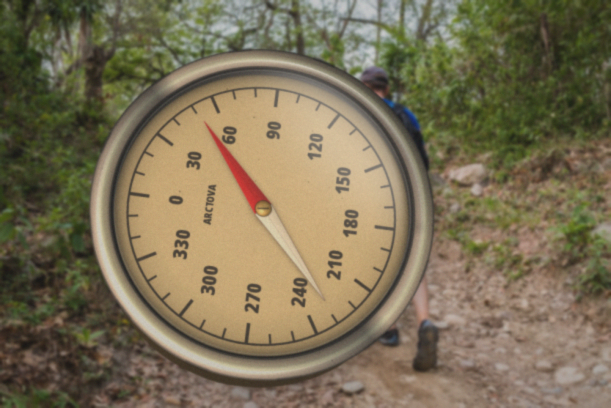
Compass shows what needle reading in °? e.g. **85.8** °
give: **50** °
